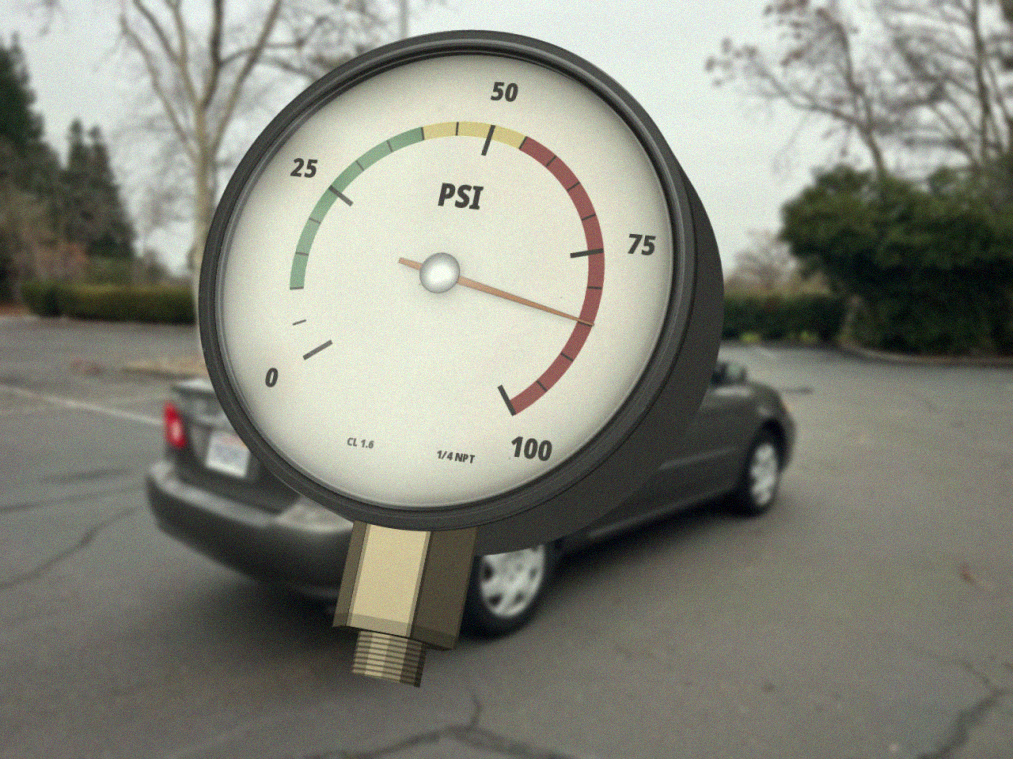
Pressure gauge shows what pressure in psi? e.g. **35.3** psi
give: **85** psi
